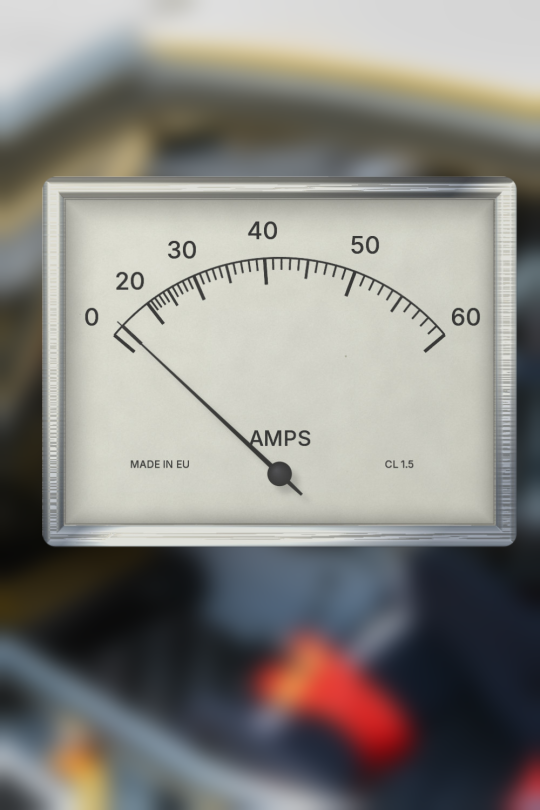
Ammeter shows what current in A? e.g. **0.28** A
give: **10** A
